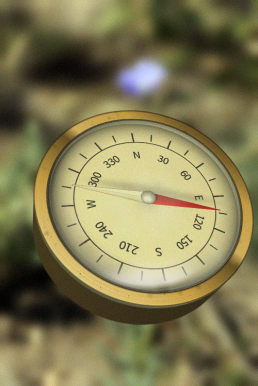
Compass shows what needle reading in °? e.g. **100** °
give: **105** °
